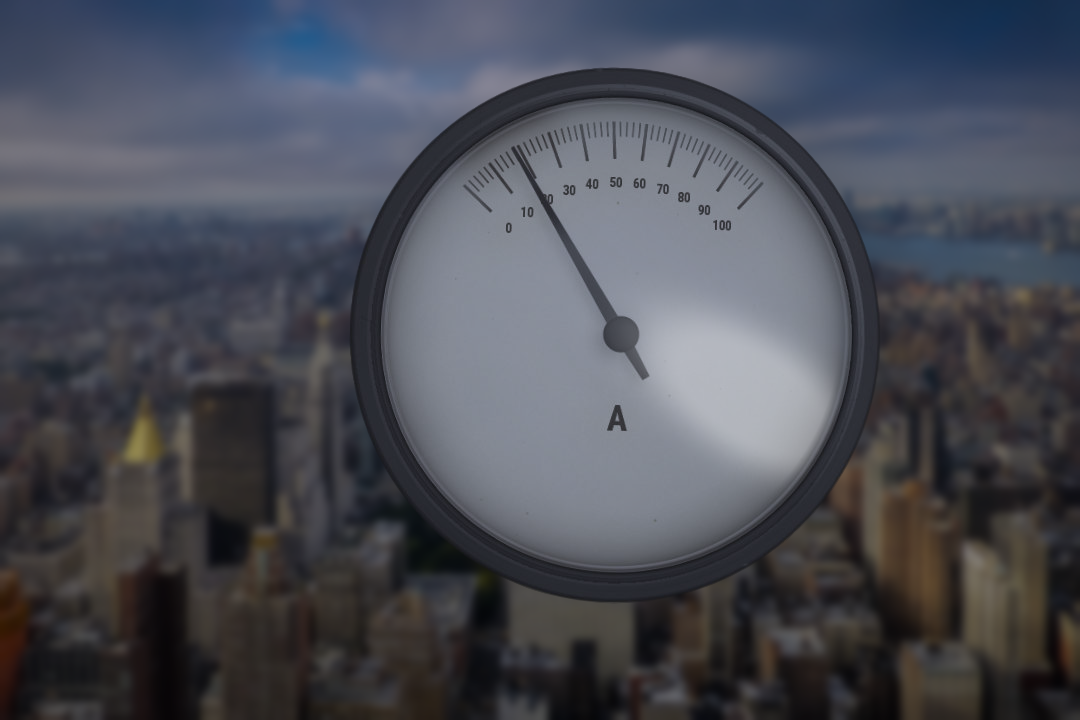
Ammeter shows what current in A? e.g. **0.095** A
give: **18** A
